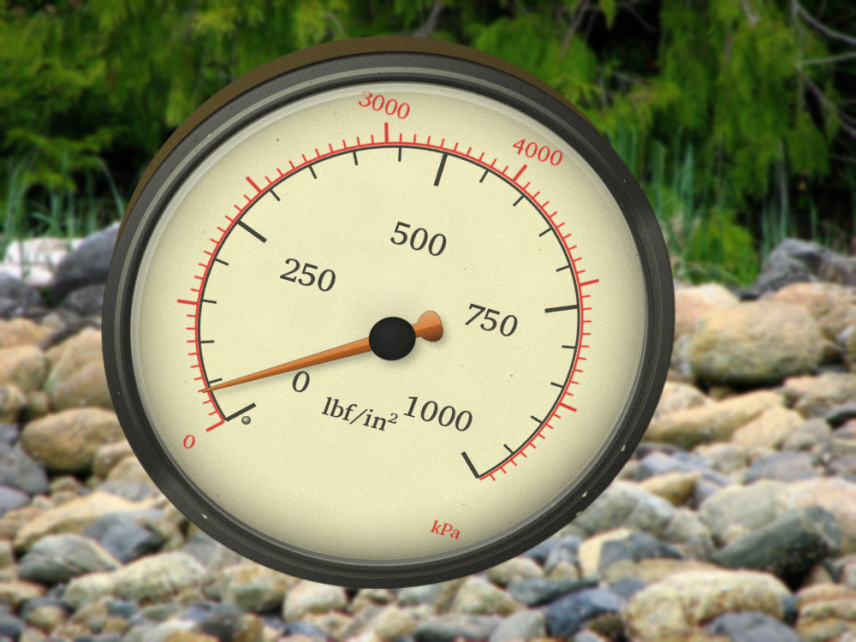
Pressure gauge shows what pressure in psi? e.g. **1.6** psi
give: **50** psi
